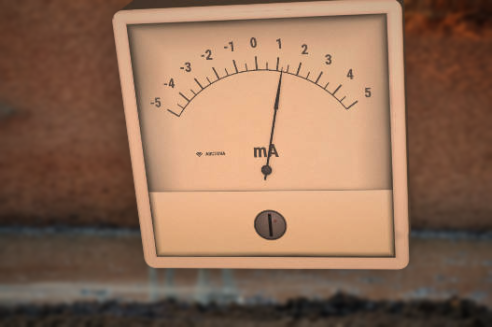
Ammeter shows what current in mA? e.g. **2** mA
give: **1.25** mA
